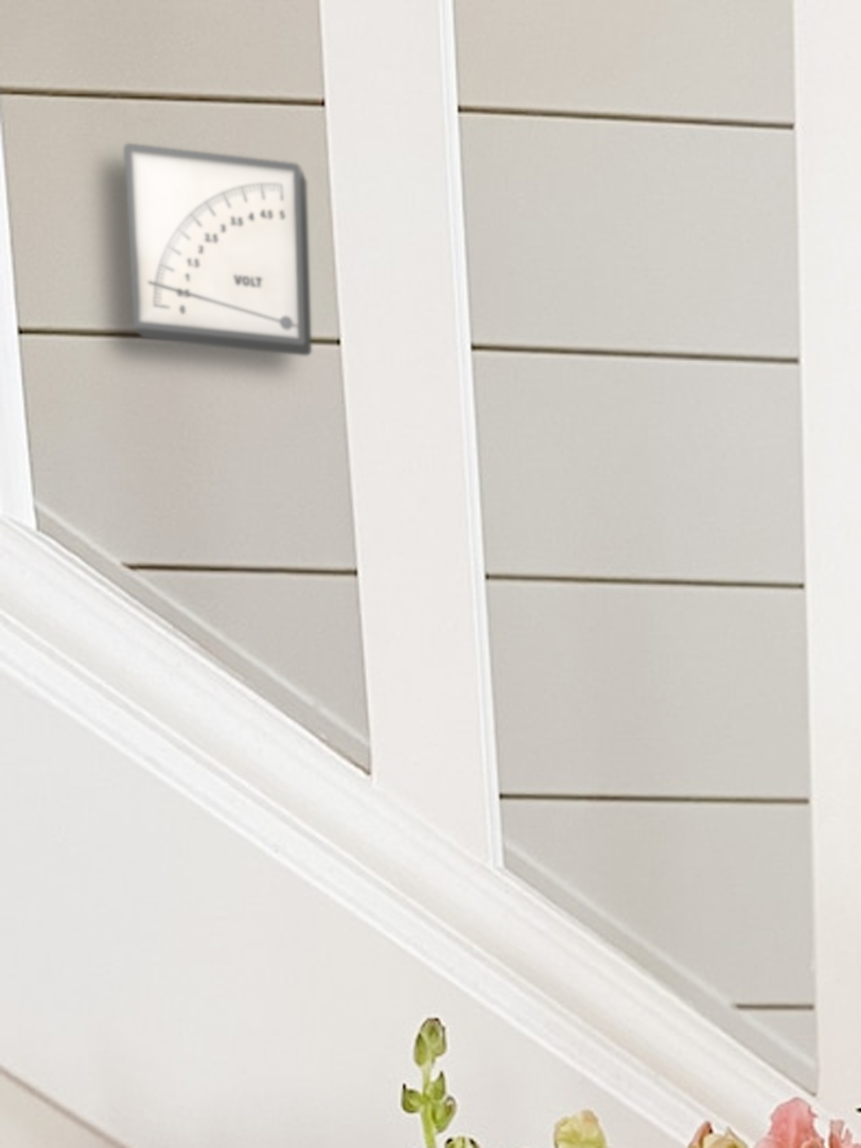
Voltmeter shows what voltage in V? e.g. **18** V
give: **0.5** V
